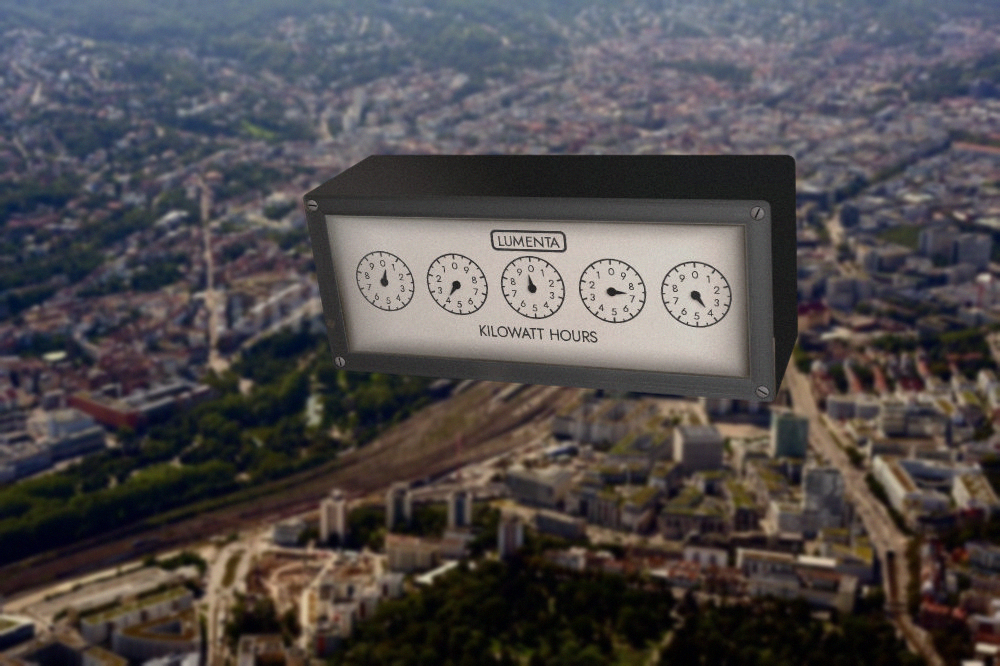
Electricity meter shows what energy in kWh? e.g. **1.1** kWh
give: **3974** kWh
